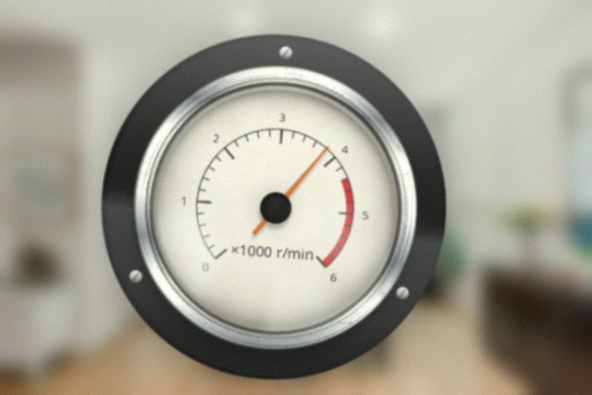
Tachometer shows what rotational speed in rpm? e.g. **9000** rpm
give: **3800** rpm
